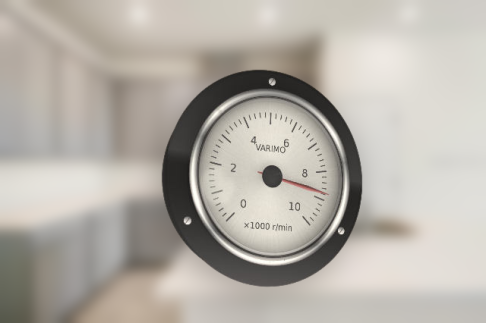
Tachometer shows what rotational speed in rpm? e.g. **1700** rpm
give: **8800** rpm
